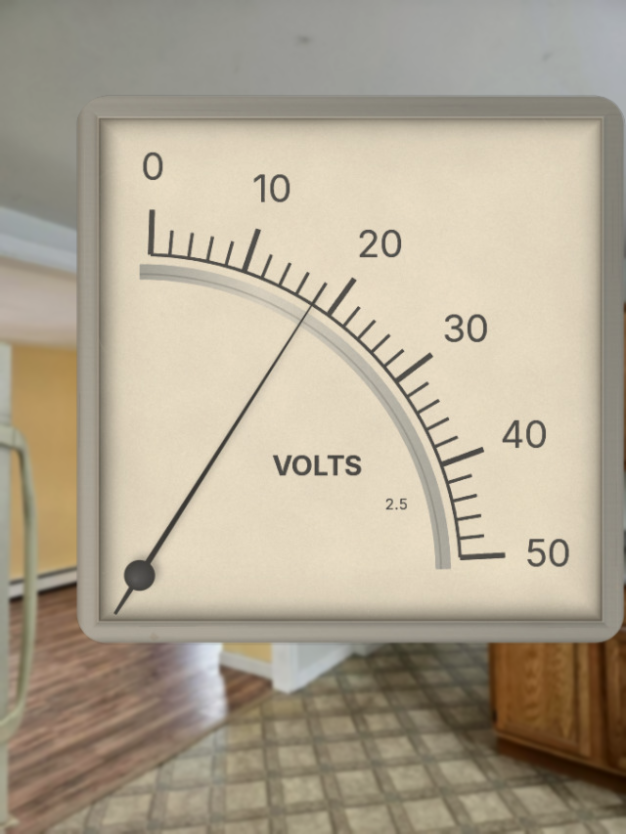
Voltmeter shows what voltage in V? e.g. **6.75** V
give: **18** V
